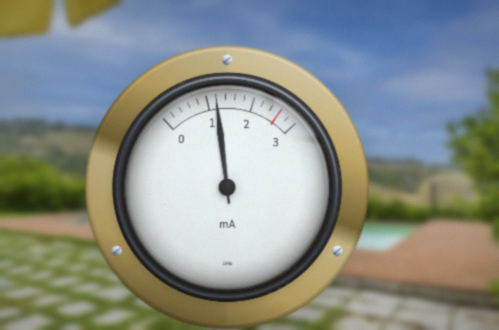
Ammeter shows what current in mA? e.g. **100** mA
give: **1.2** mA
